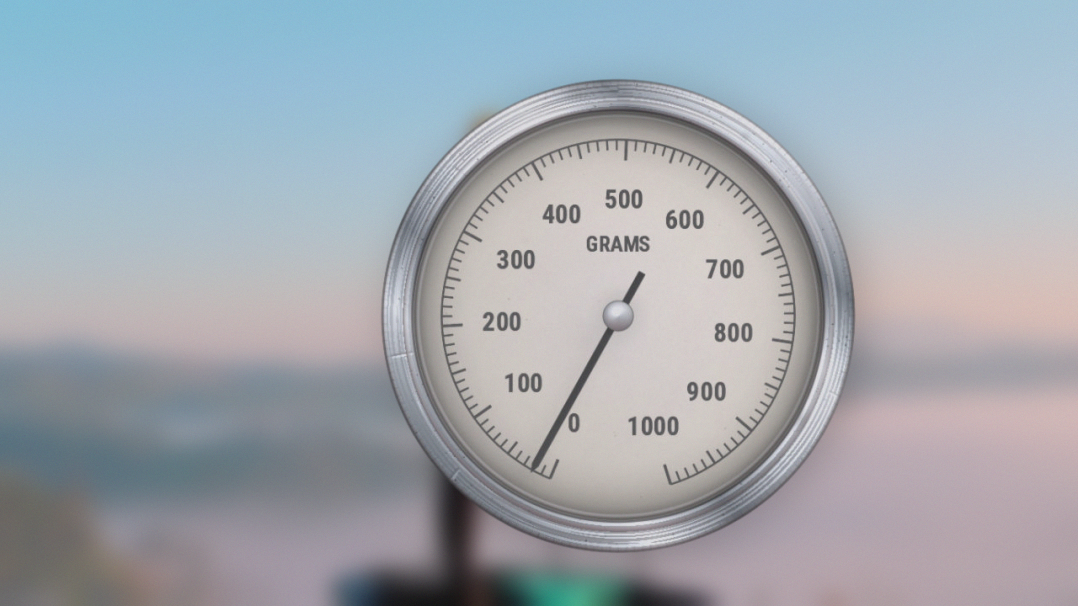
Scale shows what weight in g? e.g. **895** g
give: **20** g
